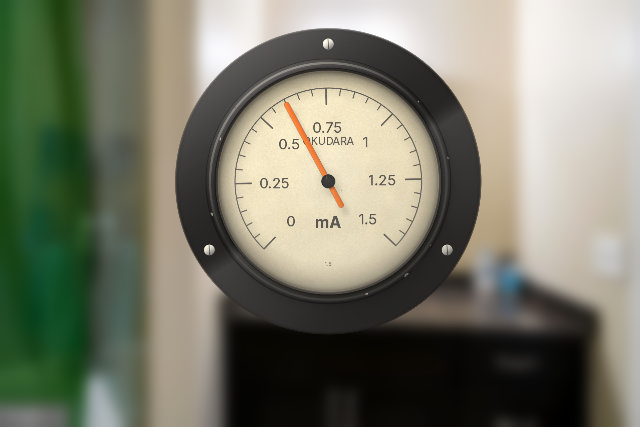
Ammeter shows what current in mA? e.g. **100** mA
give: **0.6** mA
